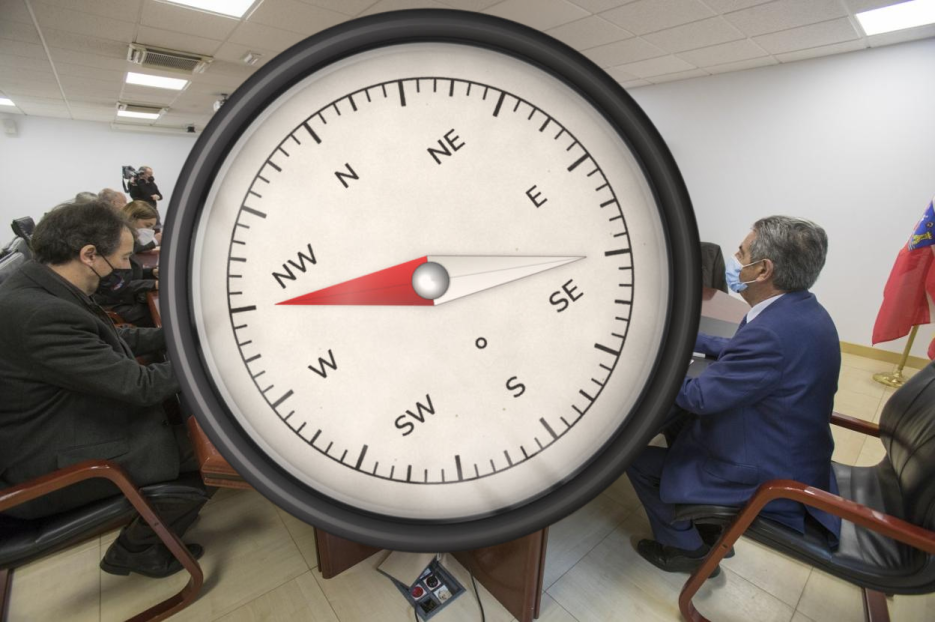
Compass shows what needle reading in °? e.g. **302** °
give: **300** °
